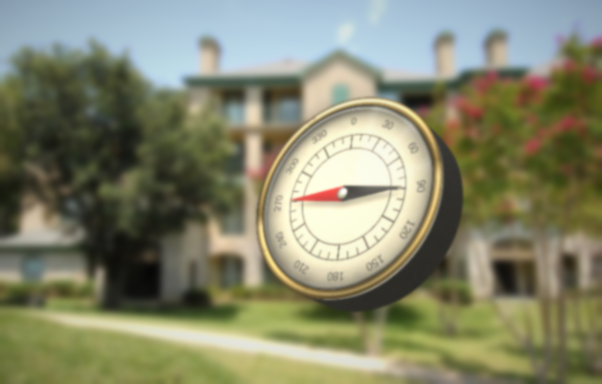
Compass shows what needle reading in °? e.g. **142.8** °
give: **270** °
